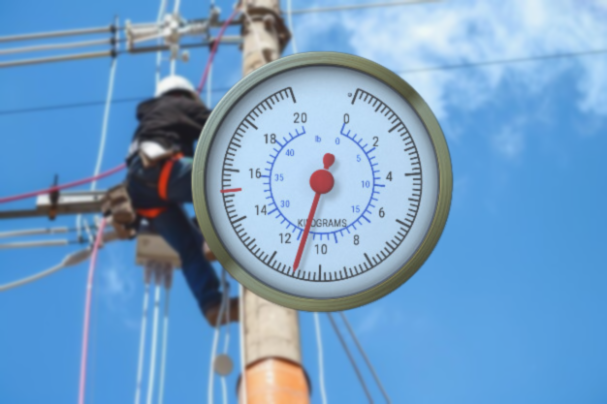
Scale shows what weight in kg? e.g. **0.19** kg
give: **11** kg
